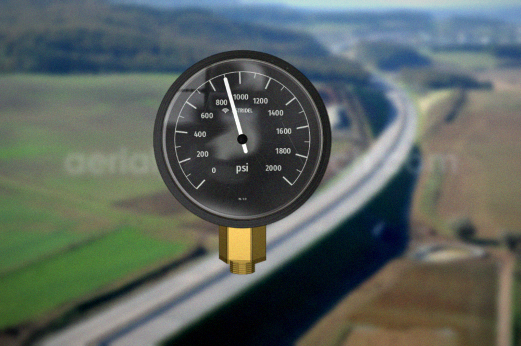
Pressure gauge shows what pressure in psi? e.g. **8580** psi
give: **900** psi
